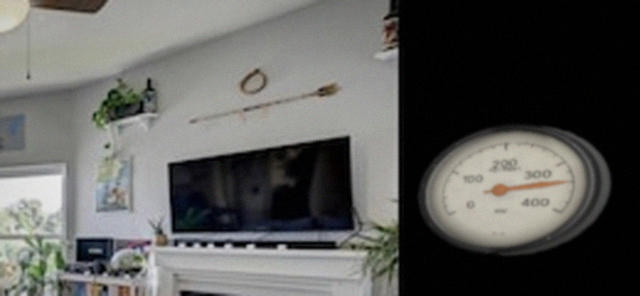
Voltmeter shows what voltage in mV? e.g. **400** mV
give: **340** mV
